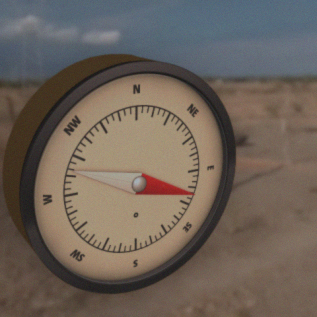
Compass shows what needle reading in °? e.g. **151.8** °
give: **110** °
